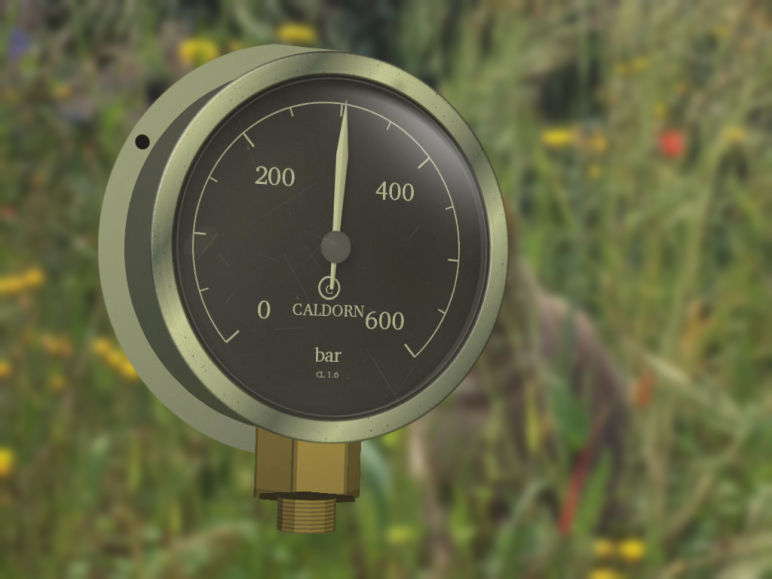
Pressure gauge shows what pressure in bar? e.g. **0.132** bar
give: **300** bar
